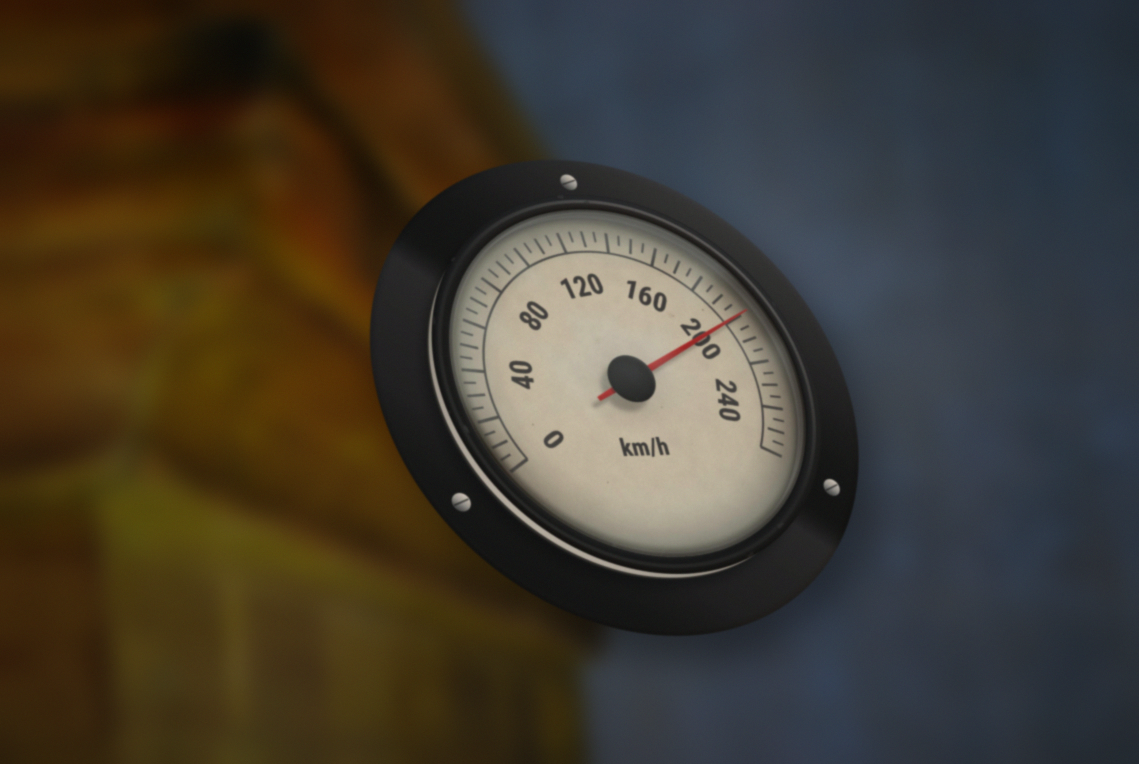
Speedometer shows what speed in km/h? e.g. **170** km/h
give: **200** km/h
